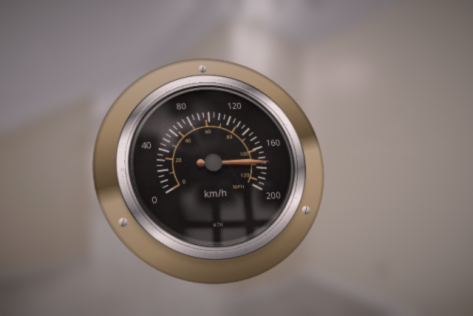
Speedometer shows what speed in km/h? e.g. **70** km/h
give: **175** km/h
